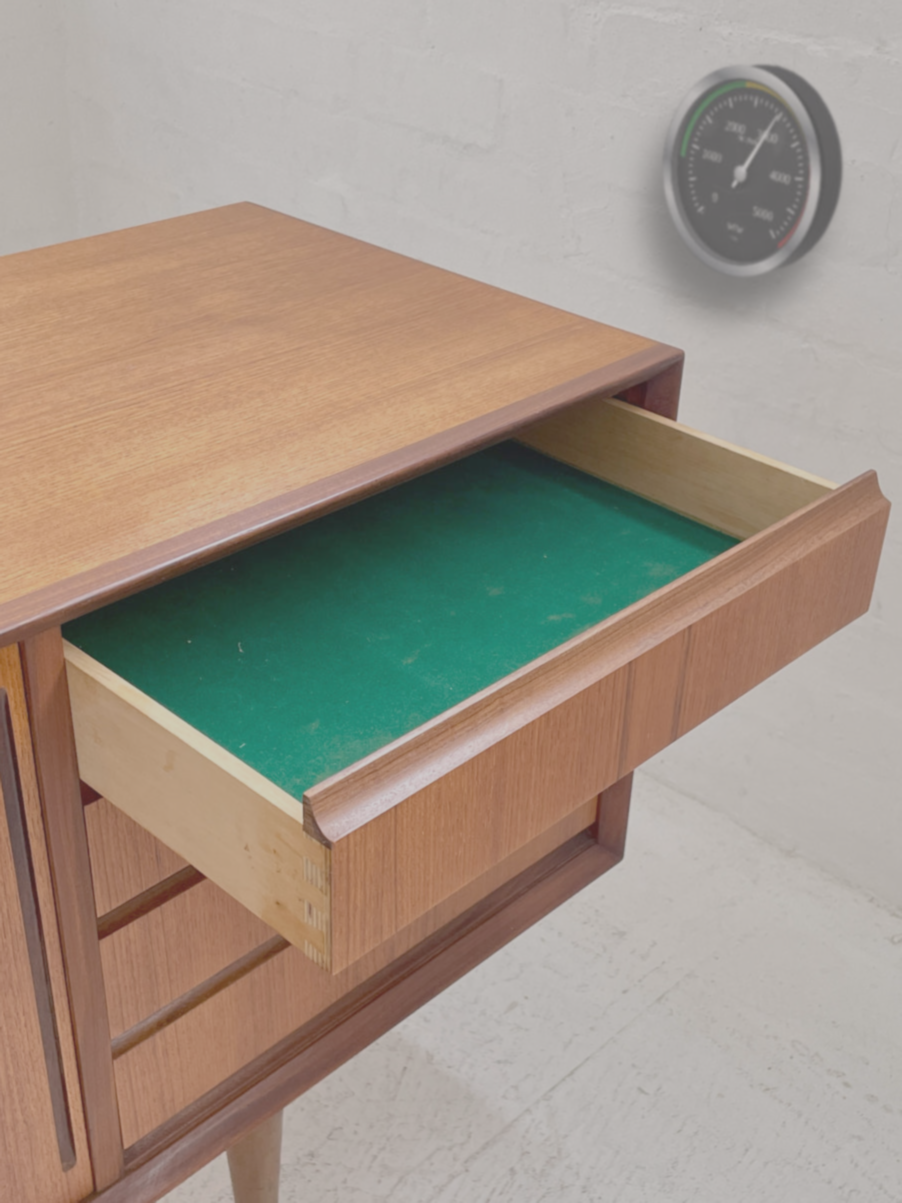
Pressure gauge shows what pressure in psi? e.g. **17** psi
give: **3000** psi
